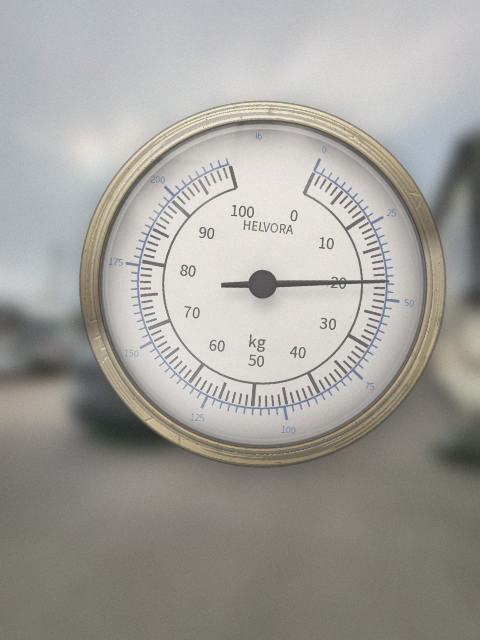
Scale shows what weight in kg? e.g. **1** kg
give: **20** kg
